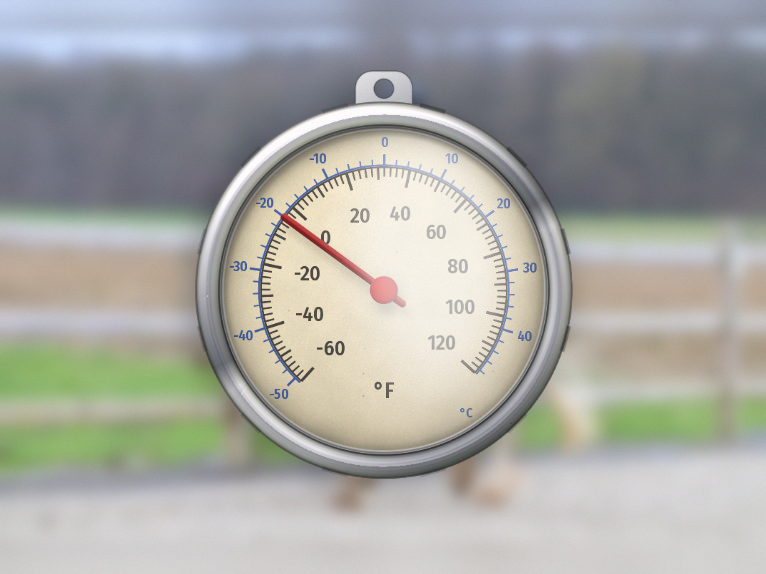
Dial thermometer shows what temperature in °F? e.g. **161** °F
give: **-4** °F
